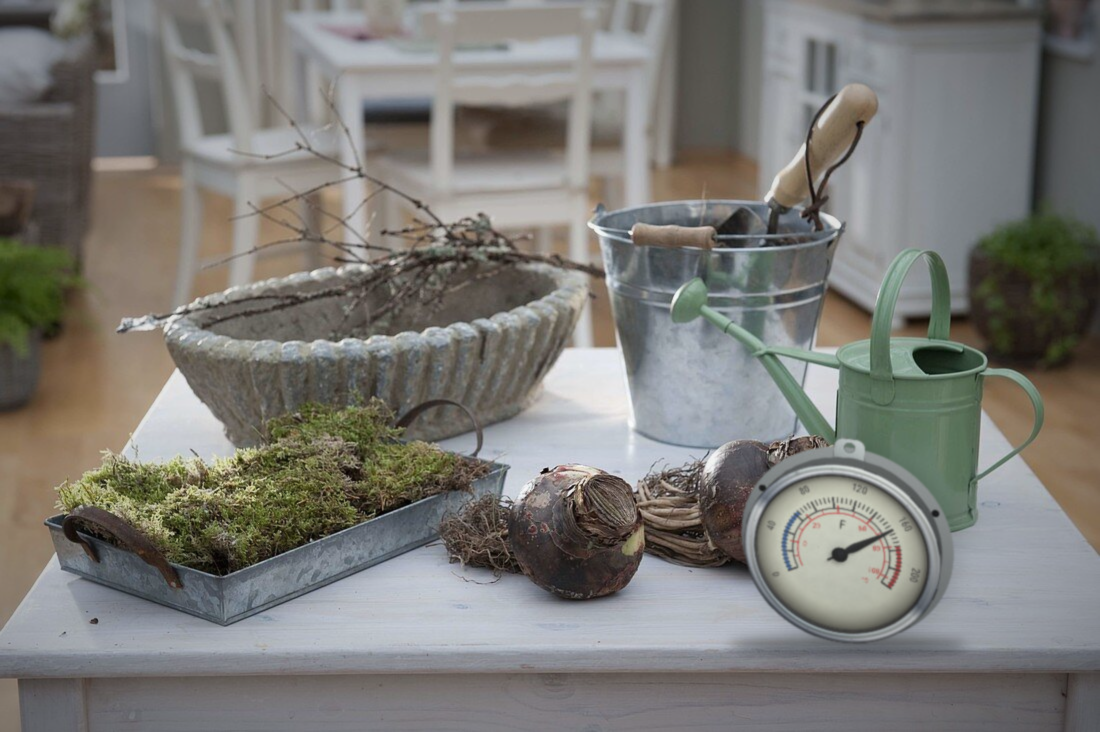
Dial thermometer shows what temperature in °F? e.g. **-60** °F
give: **160** °F
